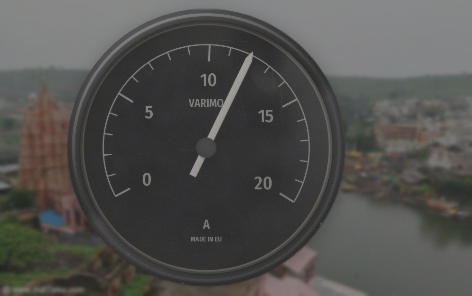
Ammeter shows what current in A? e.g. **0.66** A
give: **12** A
